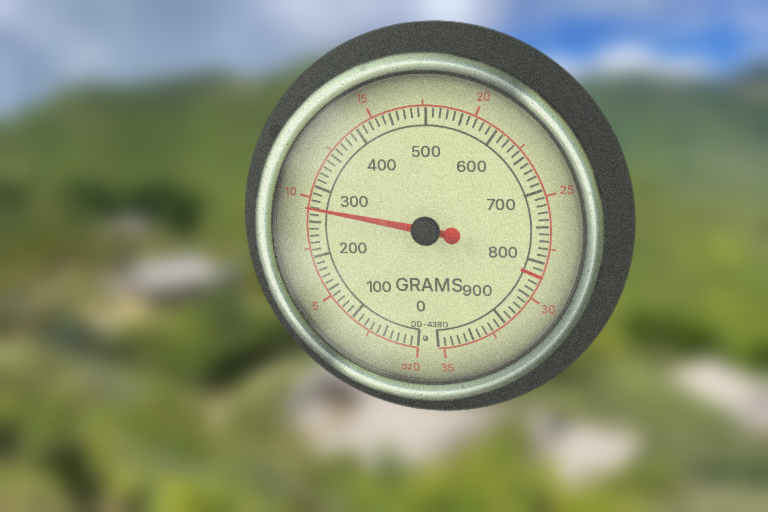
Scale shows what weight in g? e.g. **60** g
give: **270** g
